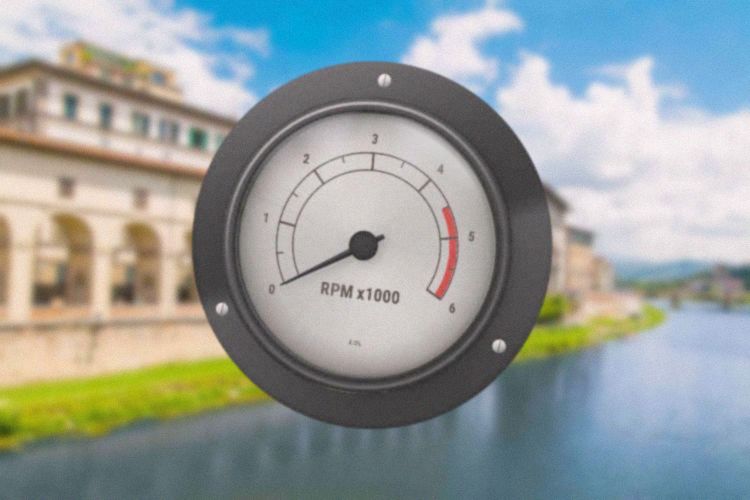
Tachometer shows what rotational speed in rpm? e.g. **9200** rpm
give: **0** rpm
